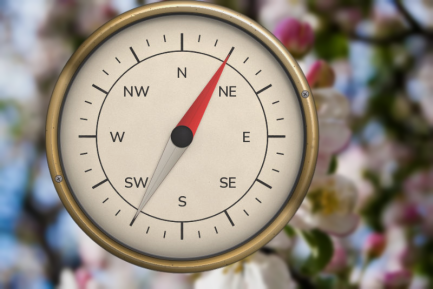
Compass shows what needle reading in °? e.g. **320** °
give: **30** °
